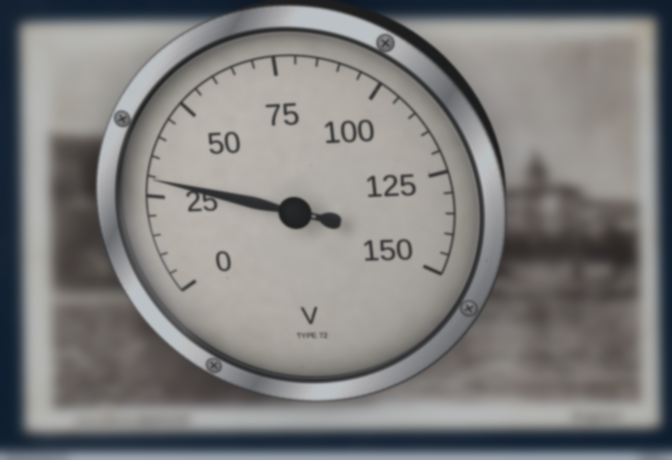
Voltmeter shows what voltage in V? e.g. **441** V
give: **30** V
